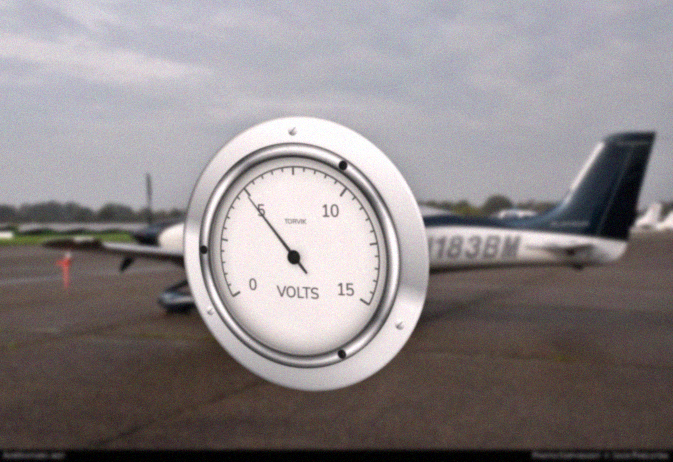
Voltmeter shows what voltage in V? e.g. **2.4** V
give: **5** V
